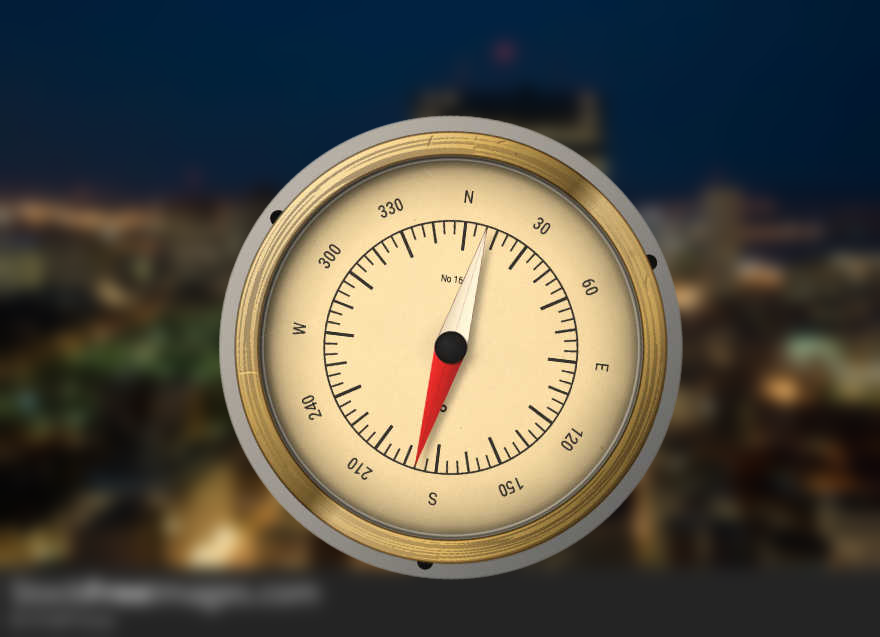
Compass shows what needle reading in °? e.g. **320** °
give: **190** °
